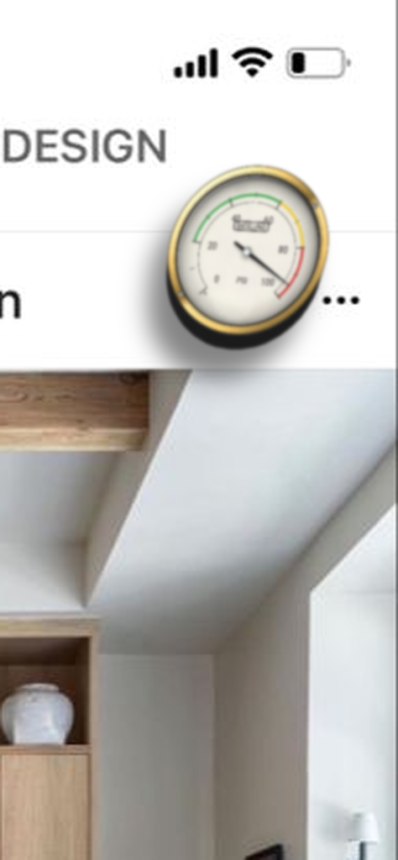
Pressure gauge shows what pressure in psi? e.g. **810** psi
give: **95** psi
